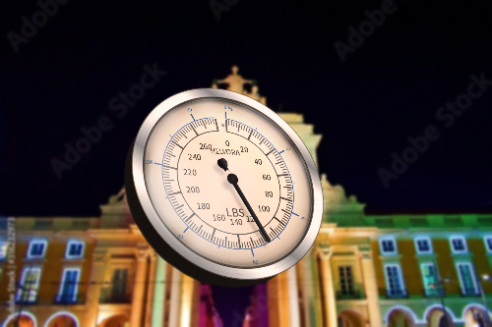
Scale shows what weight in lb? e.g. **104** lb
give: **120** lb
